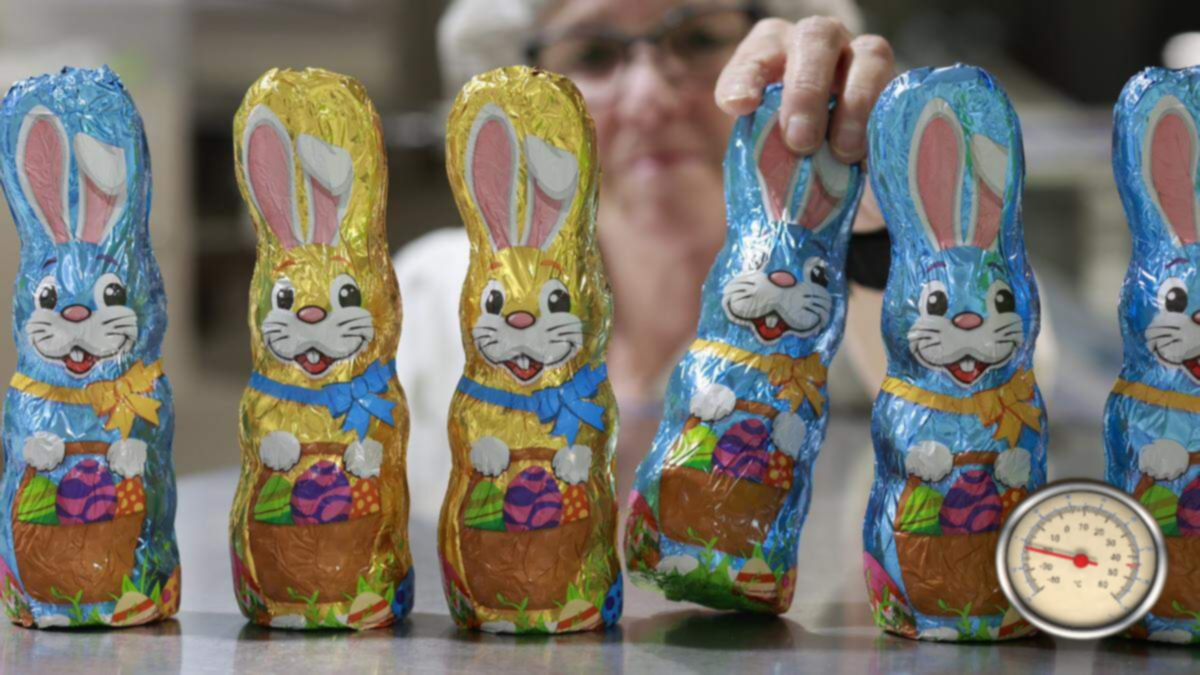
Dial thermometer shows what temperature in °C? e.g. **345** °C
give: **-20** °C
